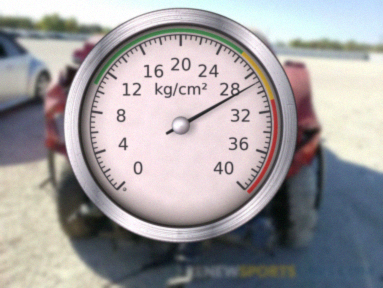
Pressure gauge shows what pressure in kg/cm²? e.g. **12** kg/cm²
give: **29** kg/cm²
